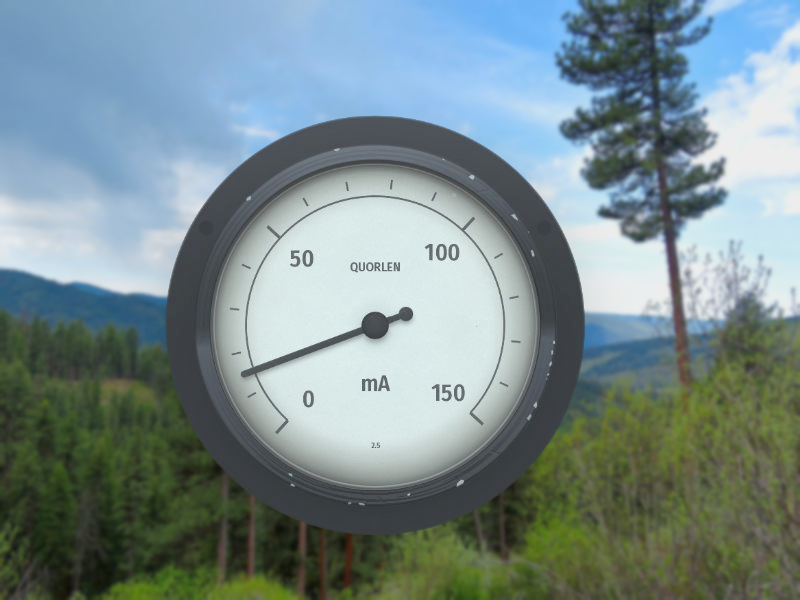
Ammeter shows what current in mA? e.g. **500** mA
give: **15** mA
